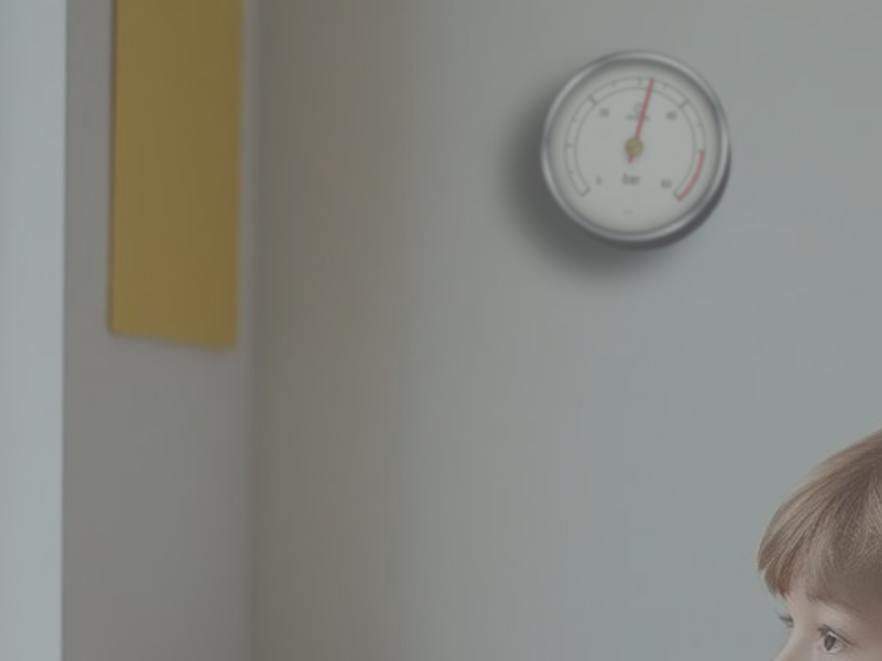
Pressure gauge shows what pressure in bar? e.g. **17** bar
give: **32.5** bar
